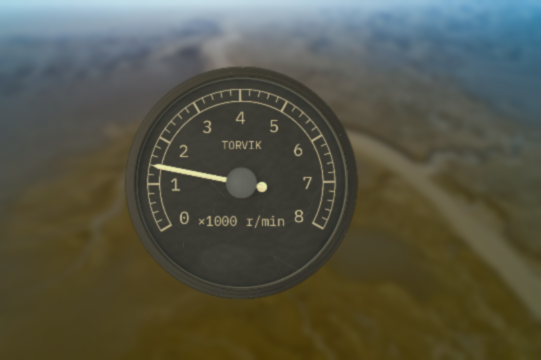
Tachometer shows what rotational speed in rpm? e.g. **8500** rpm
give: **1400** rpm
